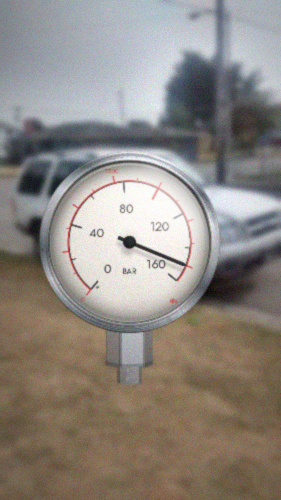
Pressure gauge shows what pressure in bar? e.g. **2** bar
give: **150** bar
